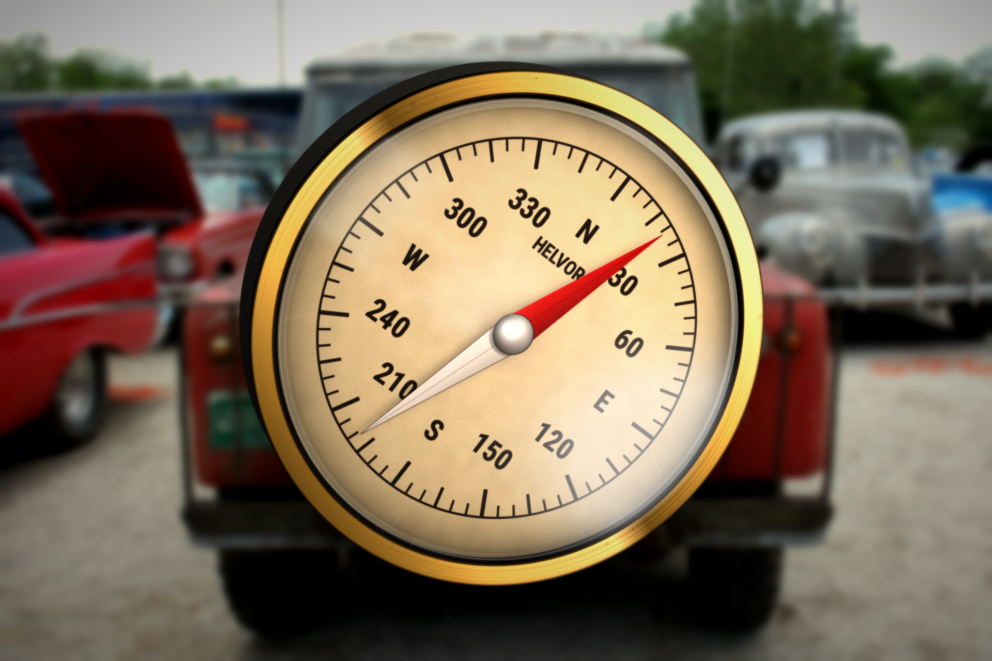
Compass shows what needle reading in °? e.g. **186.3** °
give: **20** °
